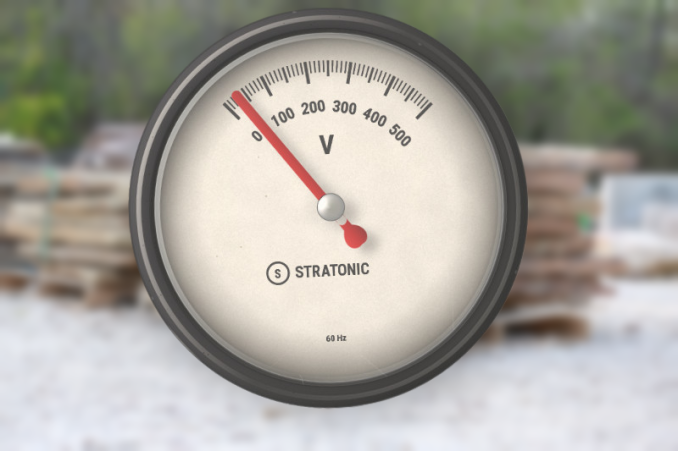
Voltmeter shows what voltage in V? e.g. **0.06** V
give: **30** V
